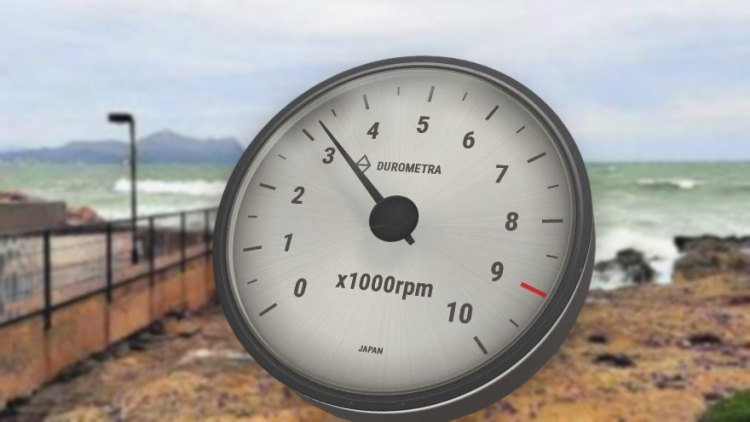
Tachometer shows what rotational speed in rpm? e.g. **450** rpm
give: **3250** rpm
